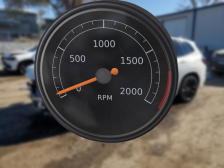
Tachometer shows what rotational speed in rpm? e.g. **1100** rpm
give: **50** rpm
